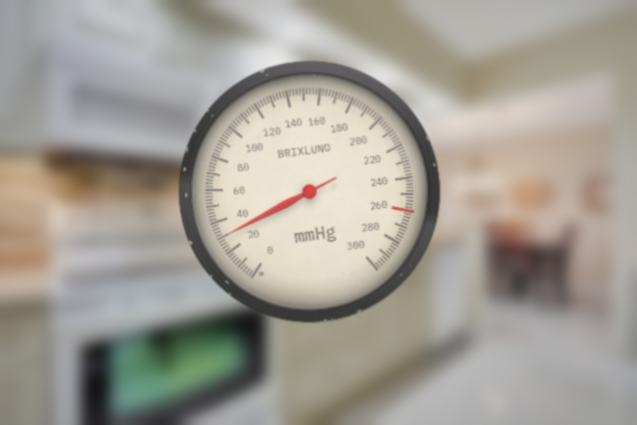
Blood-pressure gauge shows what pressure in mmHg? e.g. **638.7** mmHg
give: **30** mmHg
